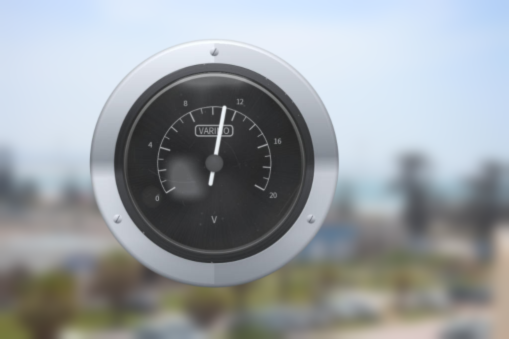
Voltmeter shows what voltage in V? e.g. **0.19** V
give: **11** V
